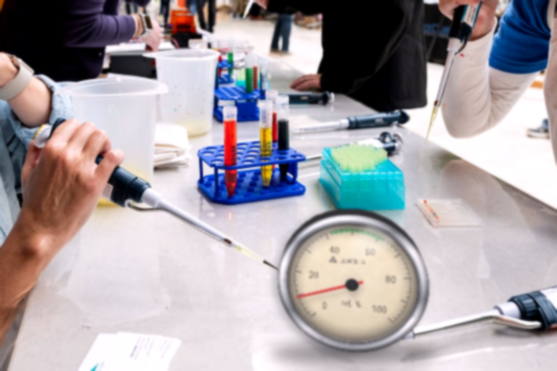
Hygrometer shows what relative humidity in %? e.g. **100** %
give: **10** %
